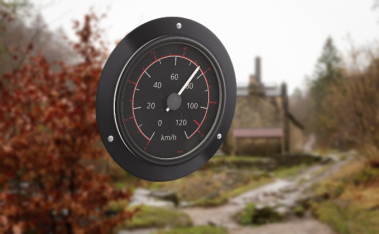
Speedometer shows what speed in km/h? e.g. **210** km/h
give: **75** km/h
